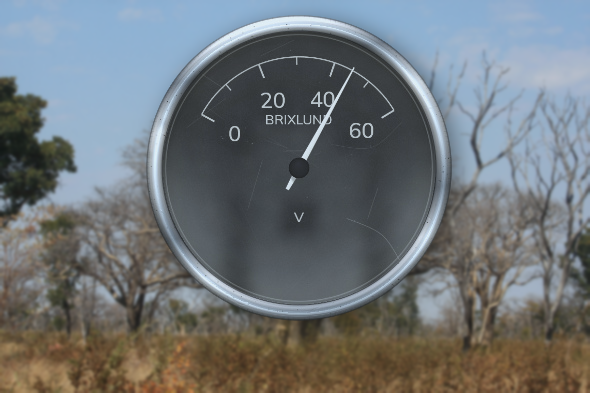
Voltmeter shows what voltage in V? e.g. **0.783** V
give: **45** V
